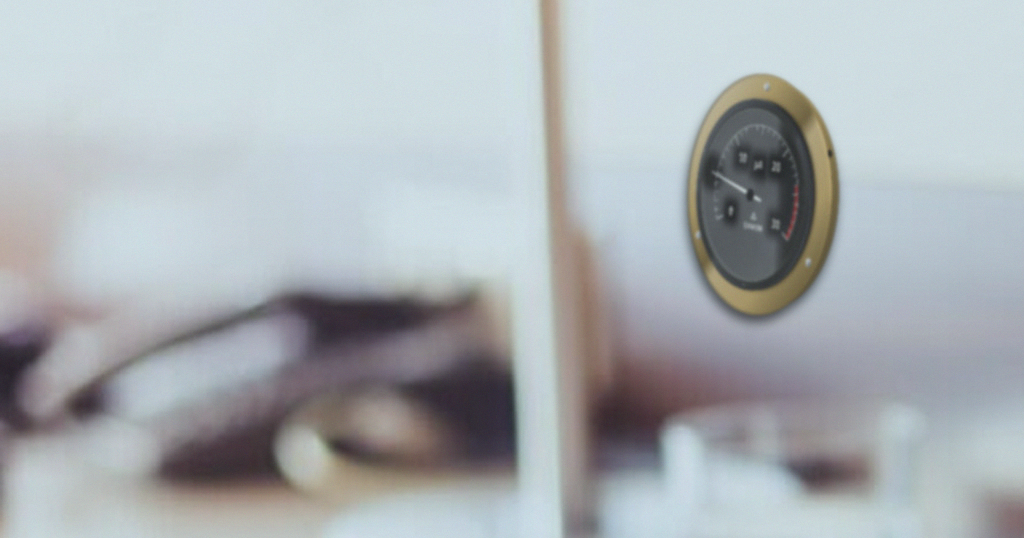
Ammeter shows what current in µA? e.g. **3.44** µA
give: **5** µA
